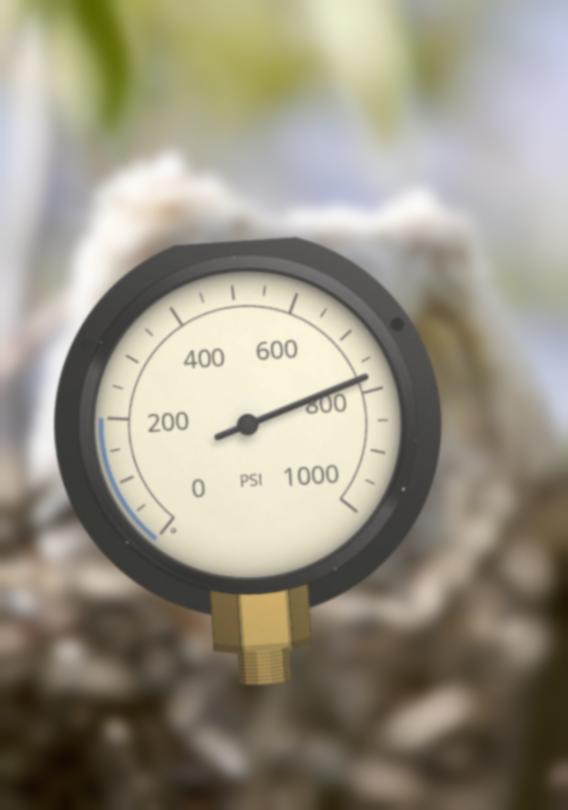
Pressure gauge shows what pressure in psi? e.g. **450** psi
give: **775** psi
